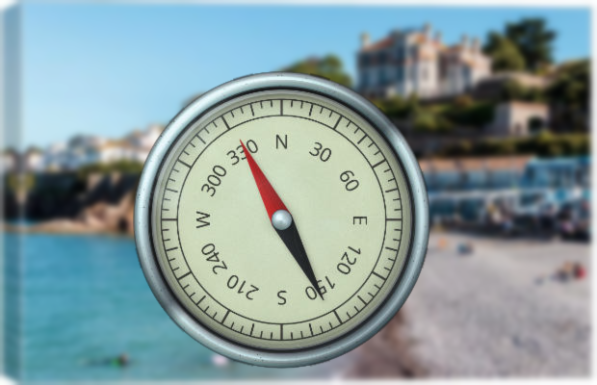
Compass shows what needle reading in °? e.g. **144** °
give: **332.5** °
